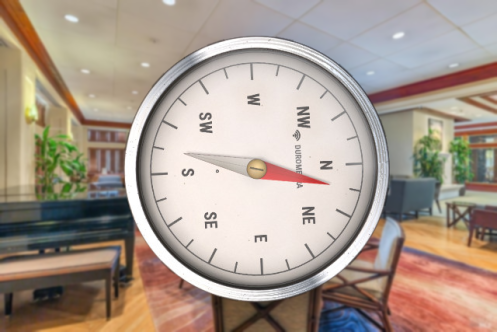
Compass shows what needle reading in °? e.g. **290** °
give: **15** °
